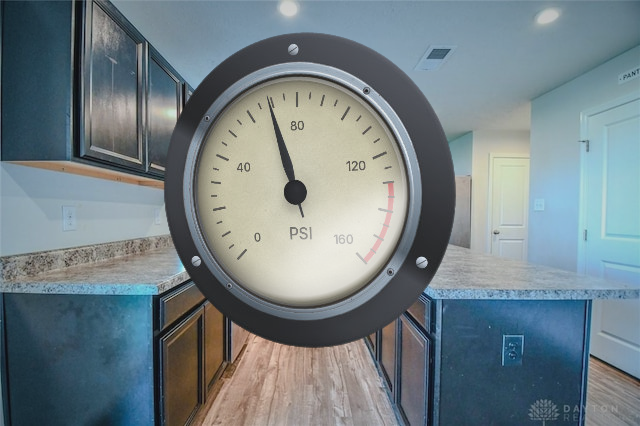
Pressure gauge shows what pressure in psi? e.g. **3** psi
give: **70** psi
